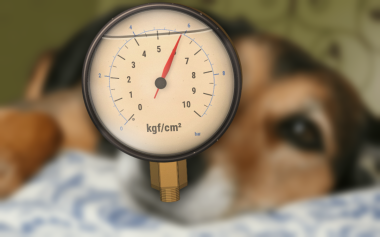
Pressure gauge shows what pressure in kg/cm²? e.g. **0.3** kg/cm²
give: **6** kg/cm²
